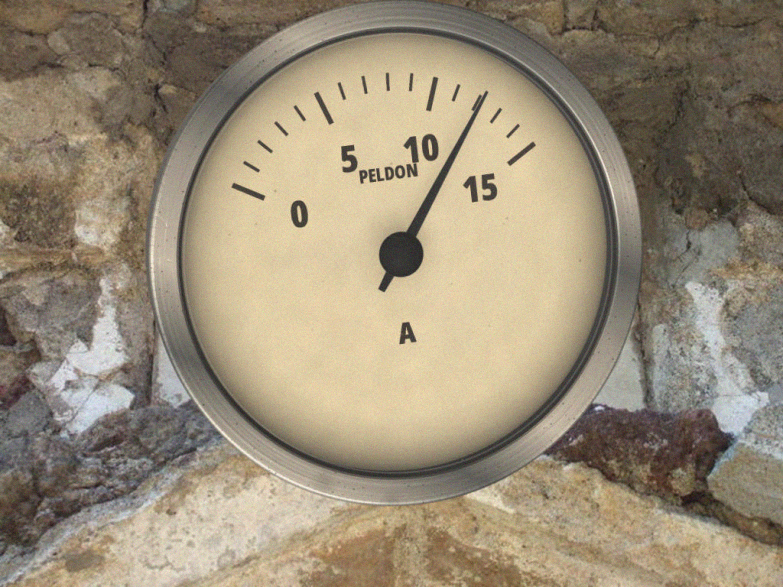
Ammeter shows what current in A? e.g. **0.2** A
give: **12** A
